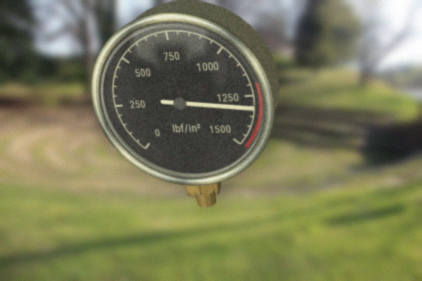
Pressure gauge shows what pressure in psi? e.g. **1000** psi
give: **1300** psi
